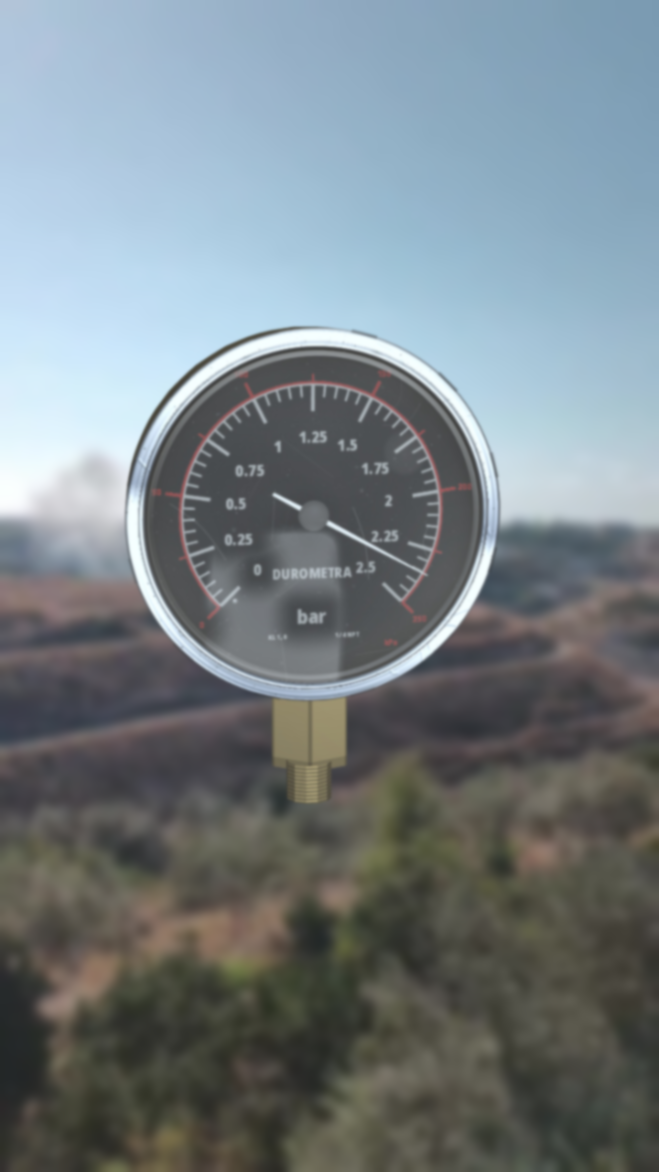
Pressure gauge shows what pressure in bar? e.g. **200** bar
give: **2.35** bar
